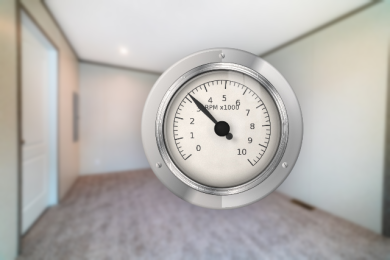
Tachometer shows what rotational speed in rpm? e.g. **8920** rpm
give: **3200** rpm
